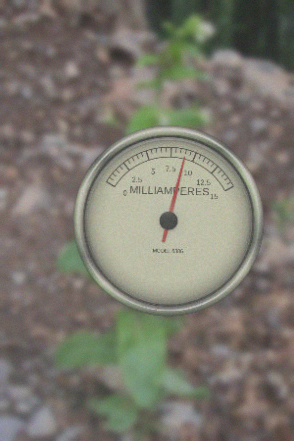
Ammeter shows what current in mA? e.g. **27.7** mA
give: **9** mA
